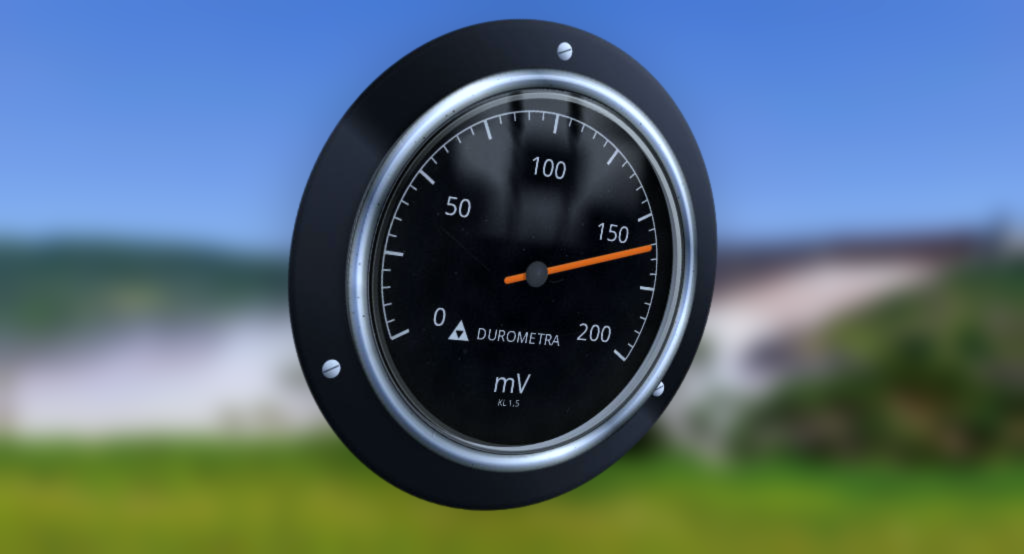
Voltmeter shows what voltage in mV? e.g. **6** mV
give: **160** mV
